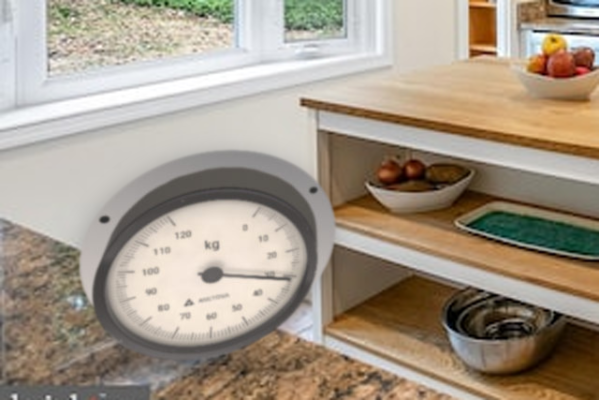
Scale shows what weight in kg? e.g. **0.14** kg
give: **30** kg
